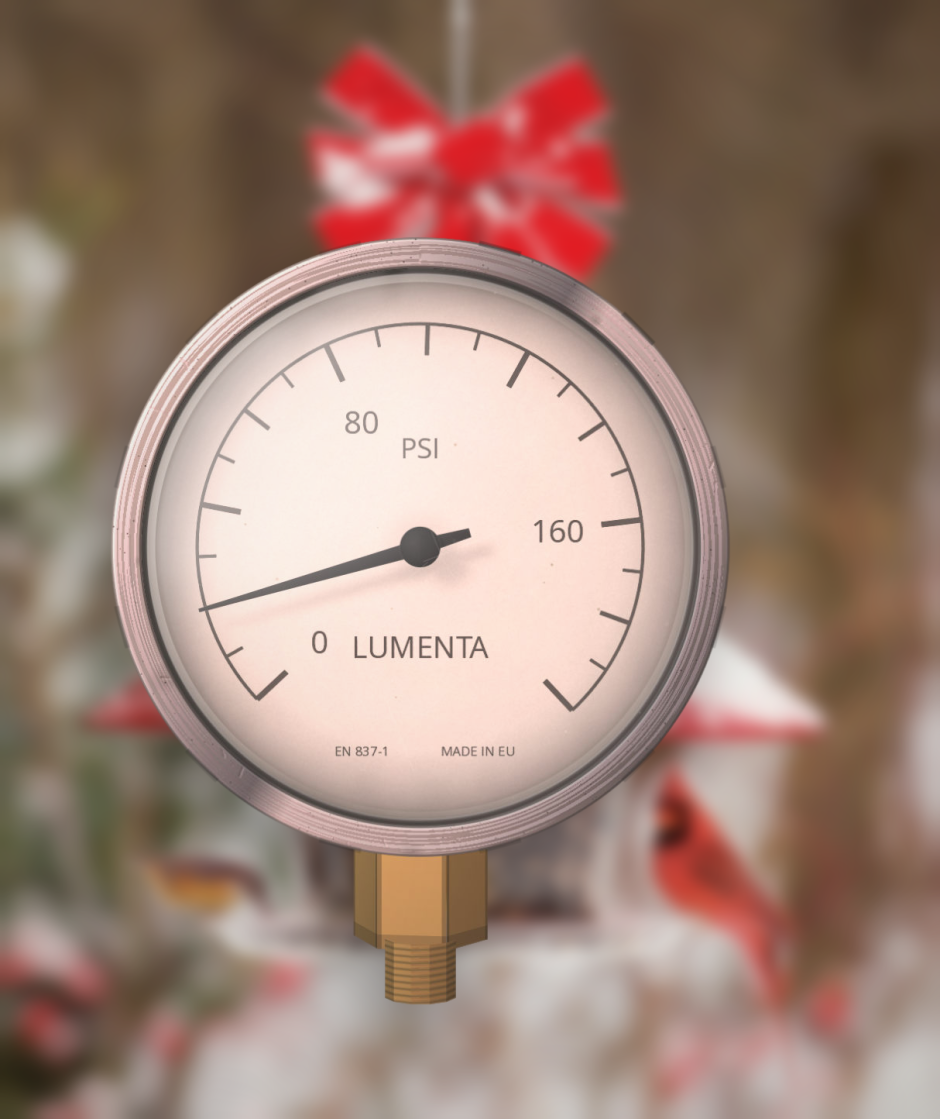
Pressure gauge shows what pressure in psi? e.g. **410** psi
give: **20** psi
